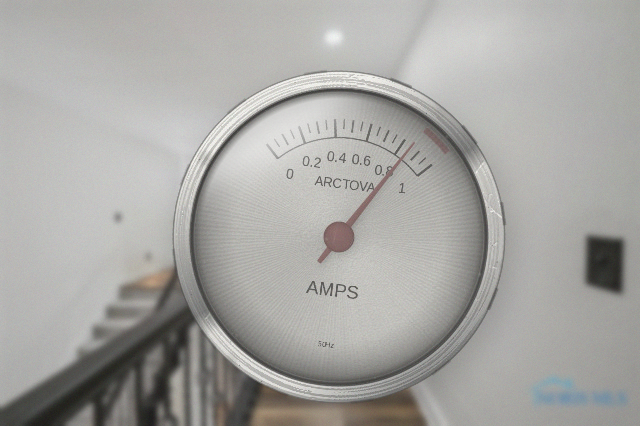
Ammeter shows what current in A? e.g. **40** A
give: **0.85** A
